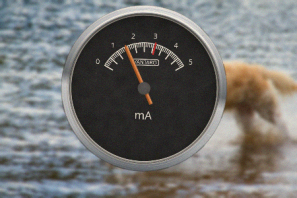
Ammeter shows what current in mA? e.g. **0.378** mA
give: **1.5** mA
